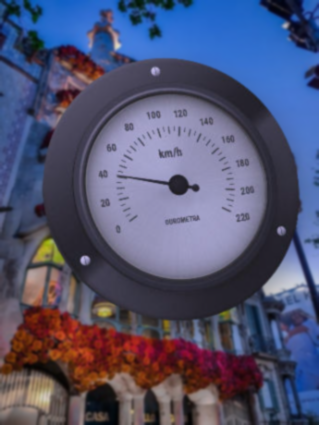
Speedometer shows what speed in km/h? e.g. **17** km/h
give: **40** km/h
